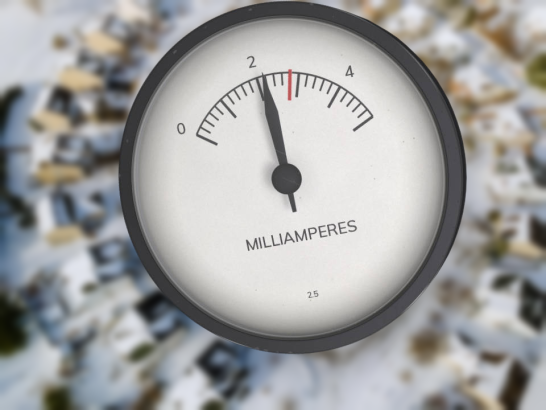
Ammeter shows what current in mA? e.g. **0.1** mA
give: **2.2** mA
